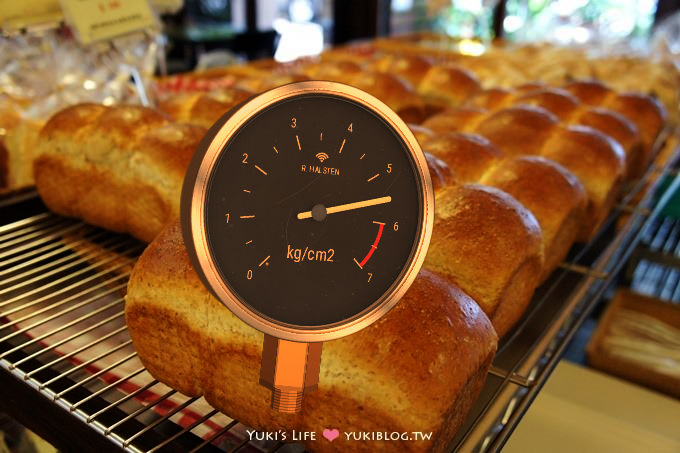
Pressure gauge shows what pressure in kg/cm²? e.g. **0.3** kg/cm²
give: **5.5** kg/cm²
